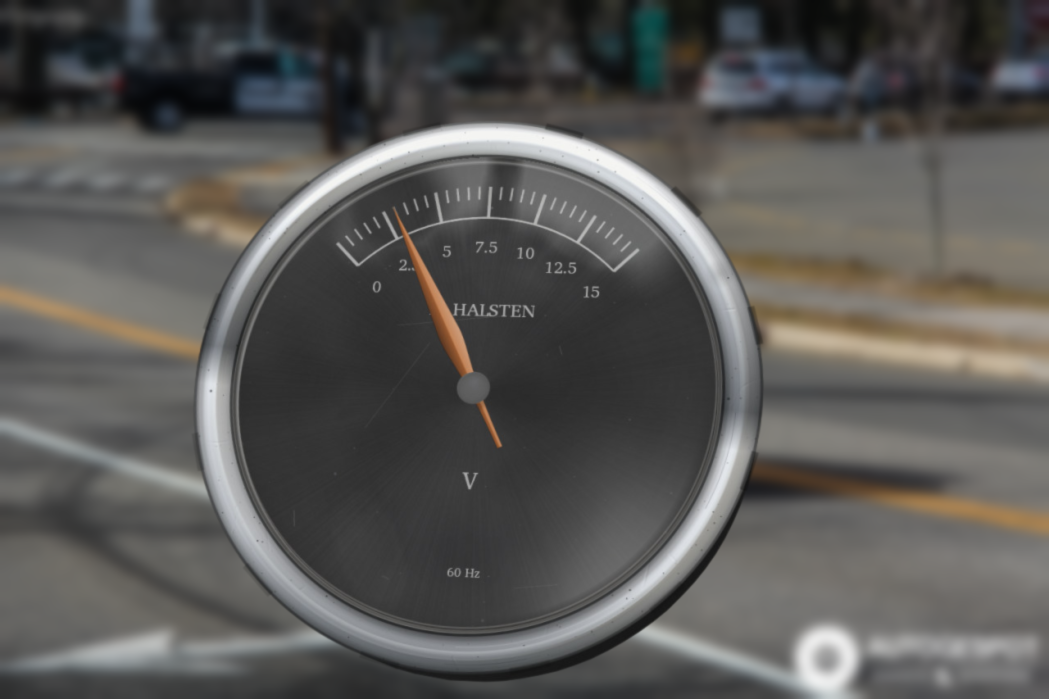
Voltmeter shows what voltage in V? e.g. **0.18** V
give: **3** V
